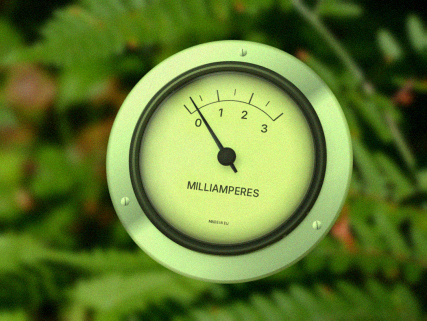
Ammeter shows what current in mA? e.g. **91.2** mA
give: **0.25** mA
